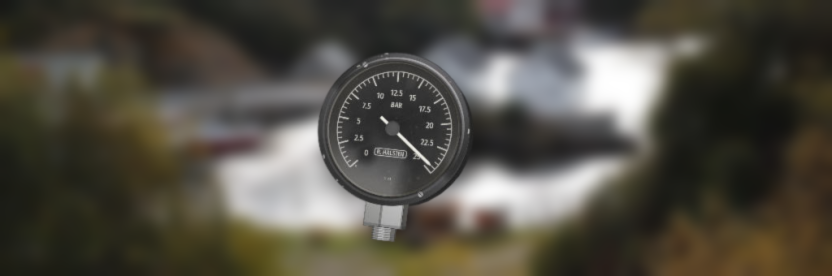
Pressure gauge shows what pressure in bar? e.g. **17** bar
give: **24.5** bar
